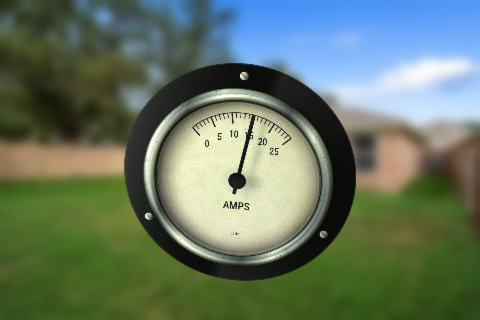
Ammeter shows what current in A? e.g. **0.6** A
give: **15** A
